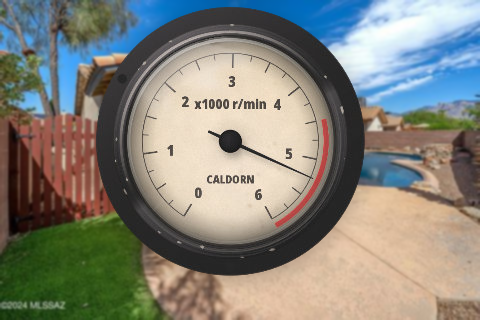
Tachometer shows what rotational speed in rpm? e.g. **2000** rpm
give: **5250** rpm
